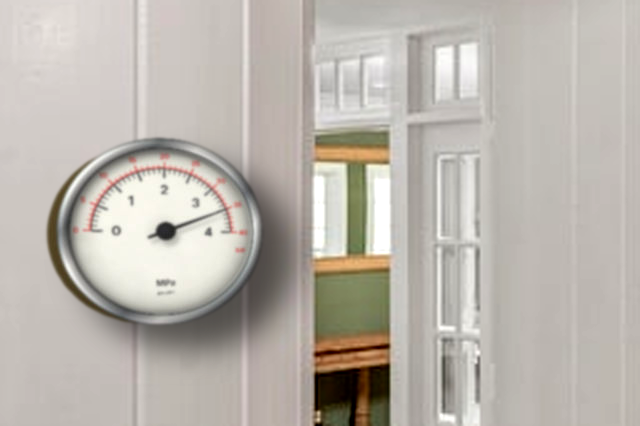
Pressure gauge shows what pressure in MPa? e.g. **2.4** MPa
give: **3.5** MPa
